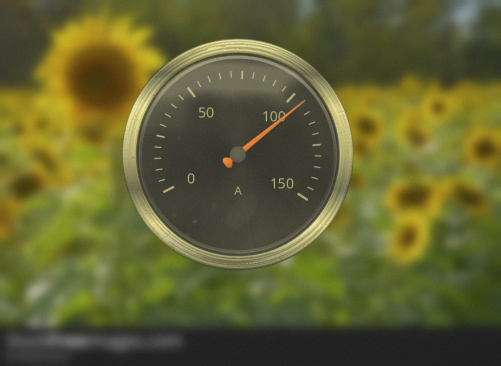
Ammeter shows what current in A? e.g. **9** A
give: **105** A
